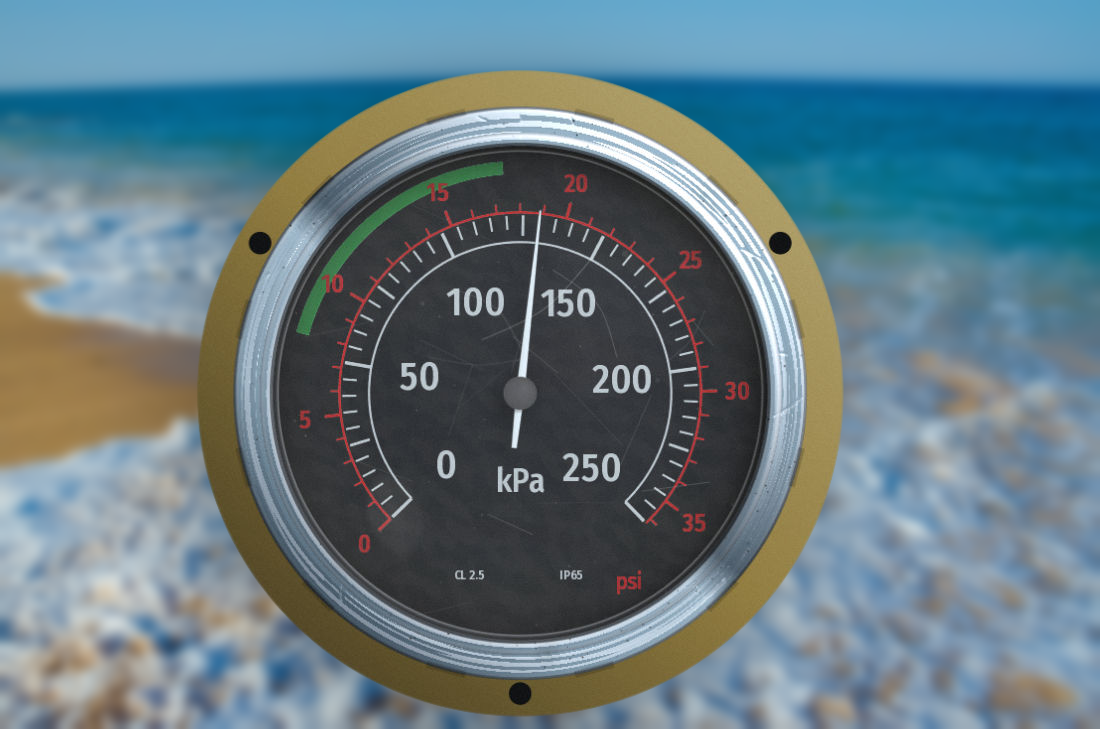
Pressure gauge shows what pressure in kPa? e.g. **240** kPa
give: **130** kPa
